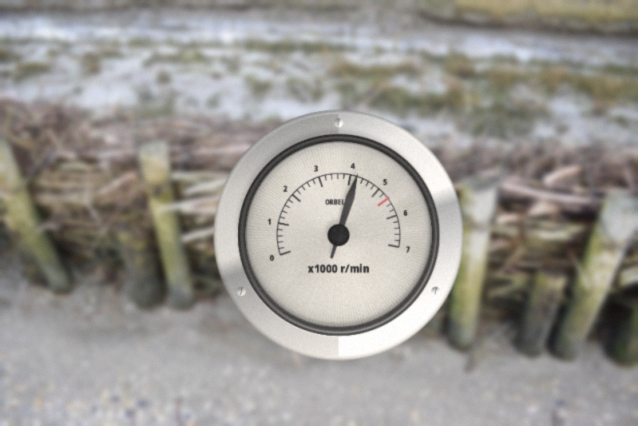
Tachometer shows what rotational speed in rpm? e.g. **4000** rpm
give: **4200** rpm
